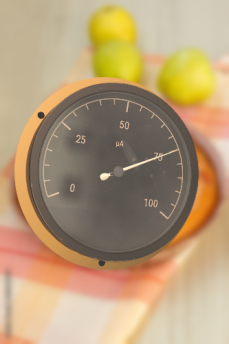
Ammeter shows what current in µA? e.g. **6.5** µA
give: **75** µA
